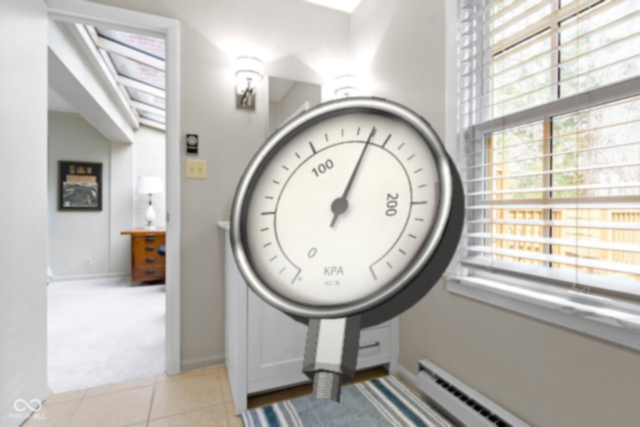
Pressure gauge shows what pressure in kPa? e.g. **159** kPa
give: **140** kPa
